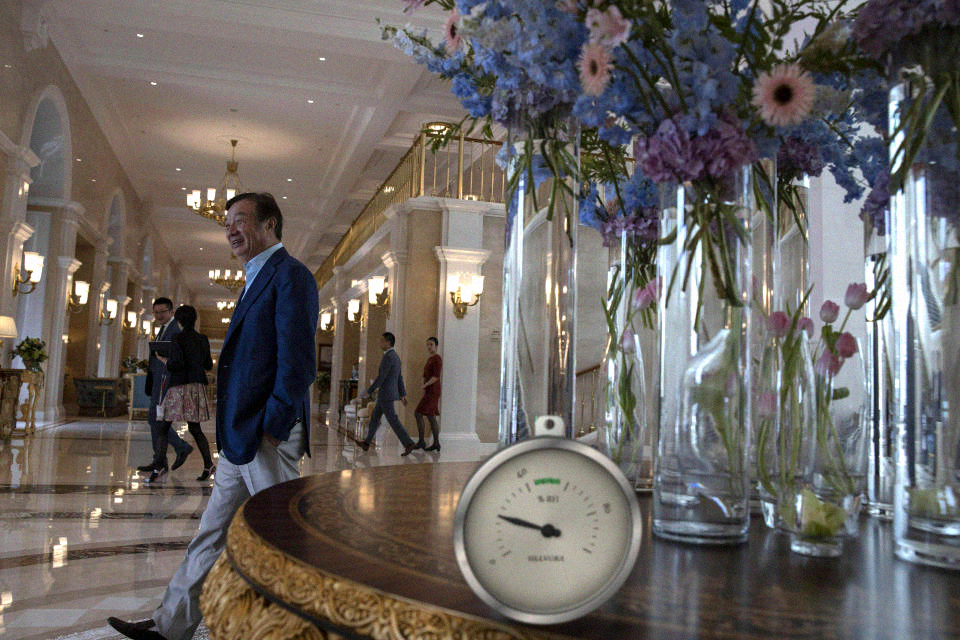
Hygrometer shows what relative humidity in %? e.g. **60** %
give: **20** %
